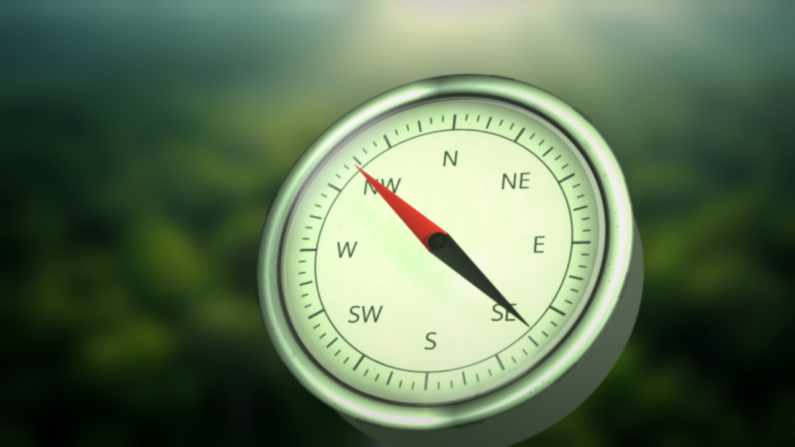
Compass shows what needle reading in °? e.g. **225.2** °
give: **312.5** °
